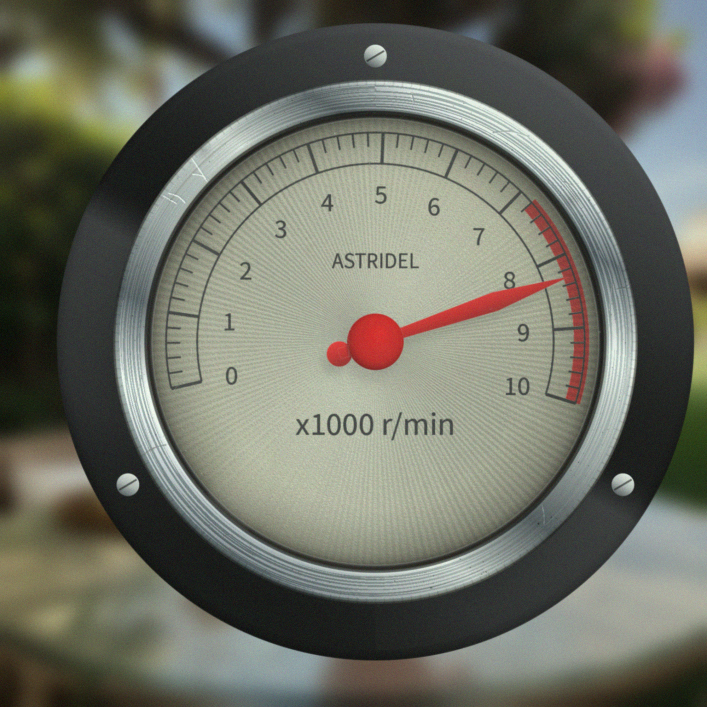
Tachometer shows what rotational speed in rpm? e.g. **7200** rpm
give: **8300** rpm
